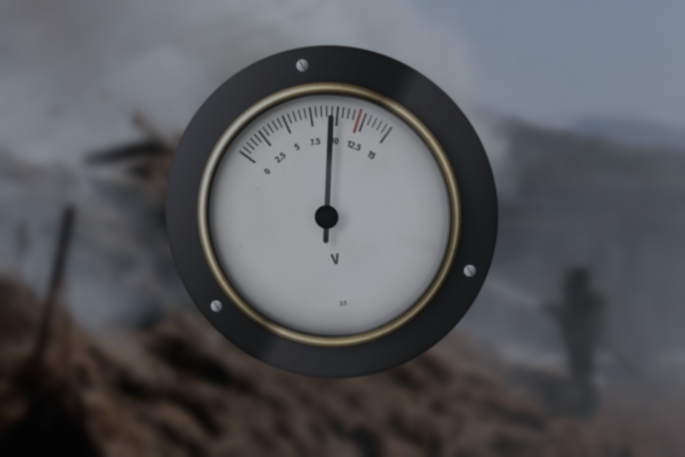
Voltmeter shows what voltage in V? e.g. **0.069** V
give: **9.5** V
